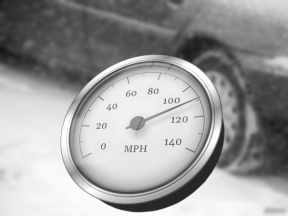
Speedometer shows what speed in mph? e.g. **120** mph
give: **110** mph
